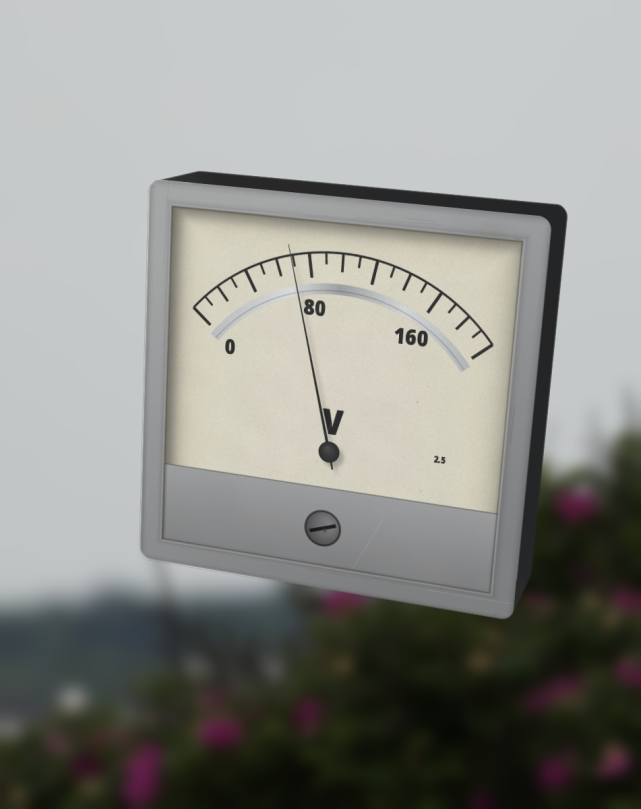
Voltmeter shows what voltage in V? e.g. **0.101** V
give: **70** V
